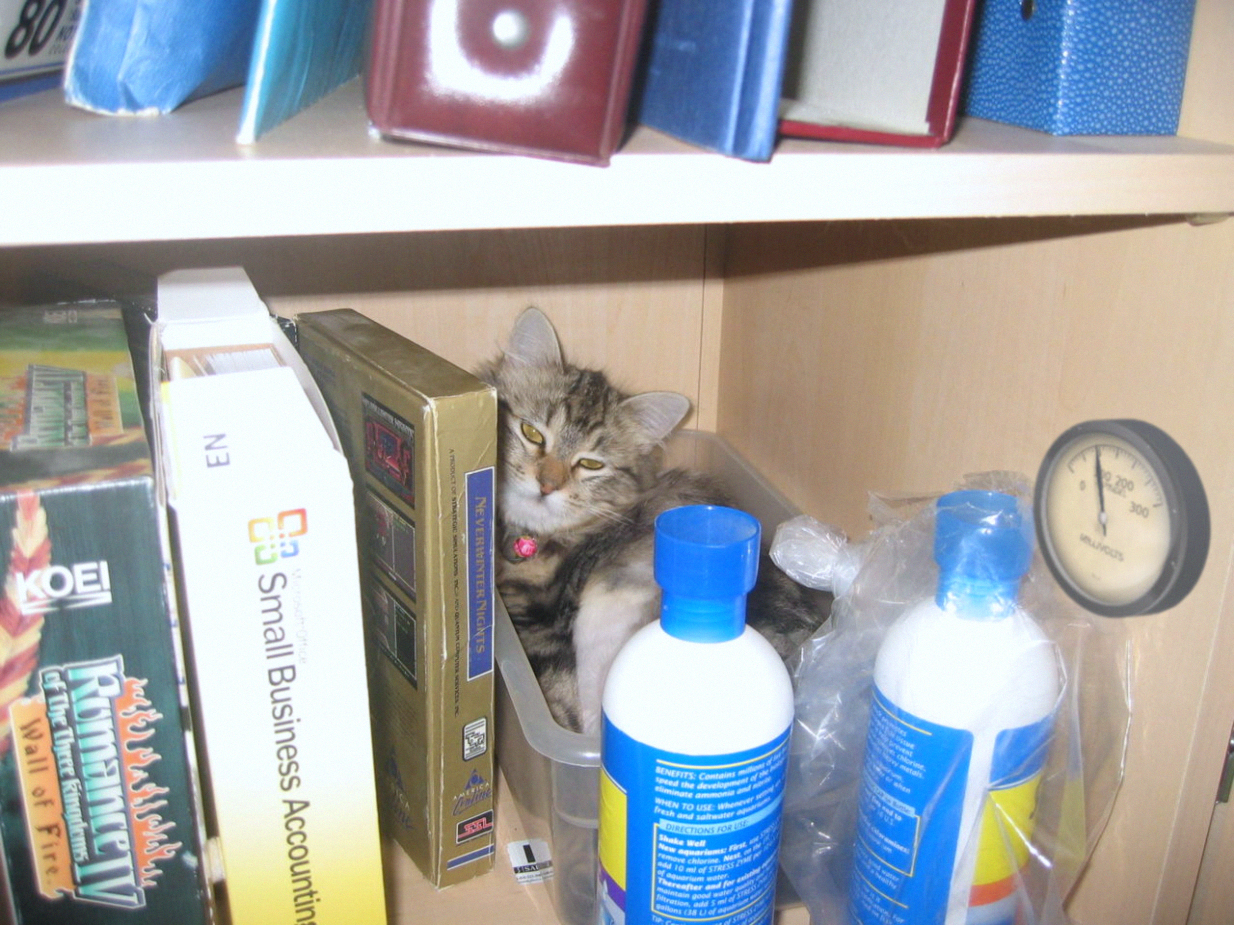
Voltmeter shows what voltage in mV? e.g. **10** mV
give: **100** mV
